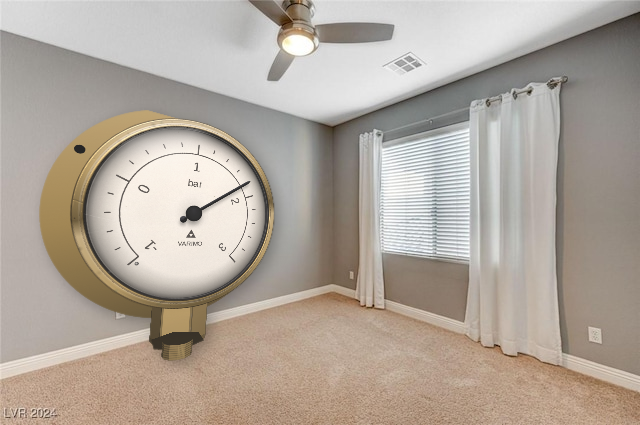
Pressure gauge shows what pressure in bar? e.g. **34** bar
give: **1.8** bar
